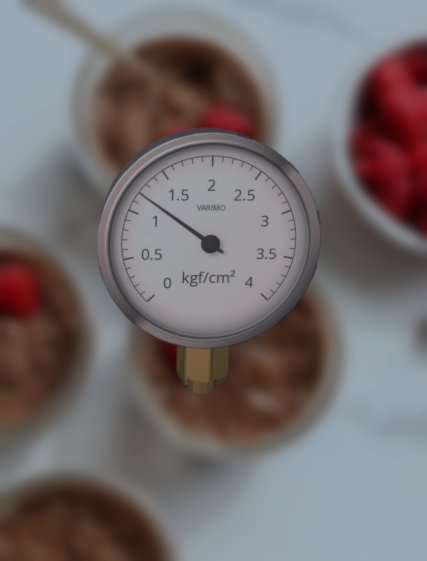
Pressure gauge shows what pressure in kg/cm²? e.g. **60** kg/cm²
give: **1.2** kg/cm²
